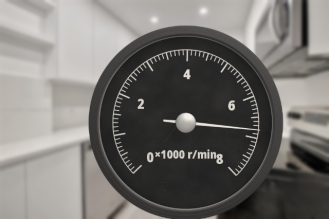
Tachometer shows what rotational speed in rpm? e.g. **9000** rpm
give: **6800** rpm
